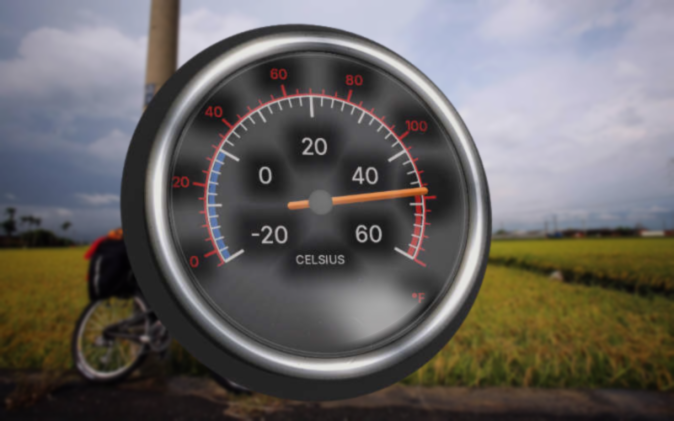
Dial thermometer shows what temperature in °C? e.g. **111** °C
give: **48** °C
